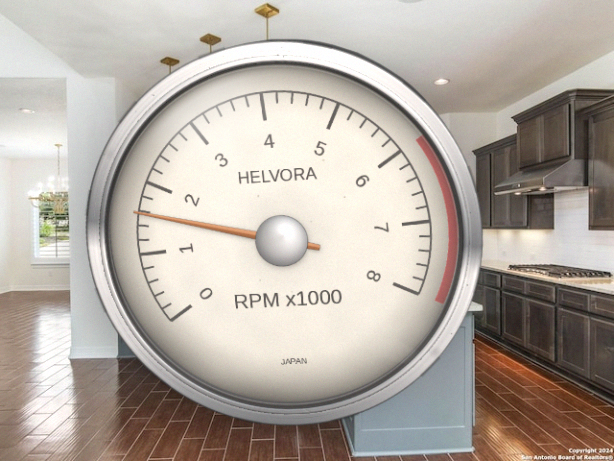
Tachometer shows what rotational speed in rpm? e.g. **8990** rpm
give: **1600** rpm
